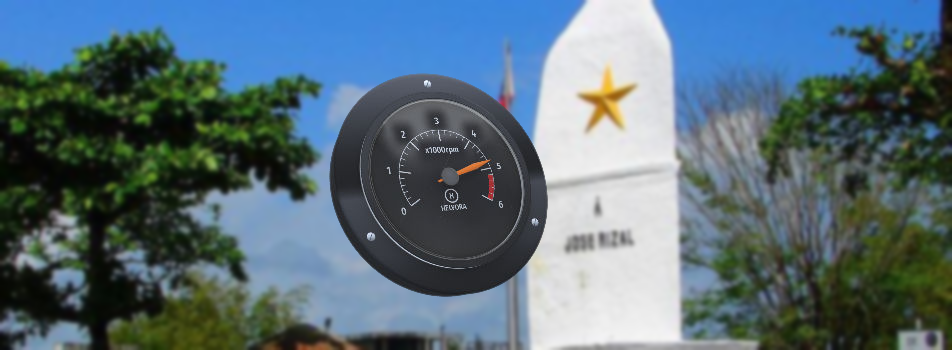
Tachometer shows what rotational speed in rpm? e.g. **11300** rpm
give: **4800** rpm
